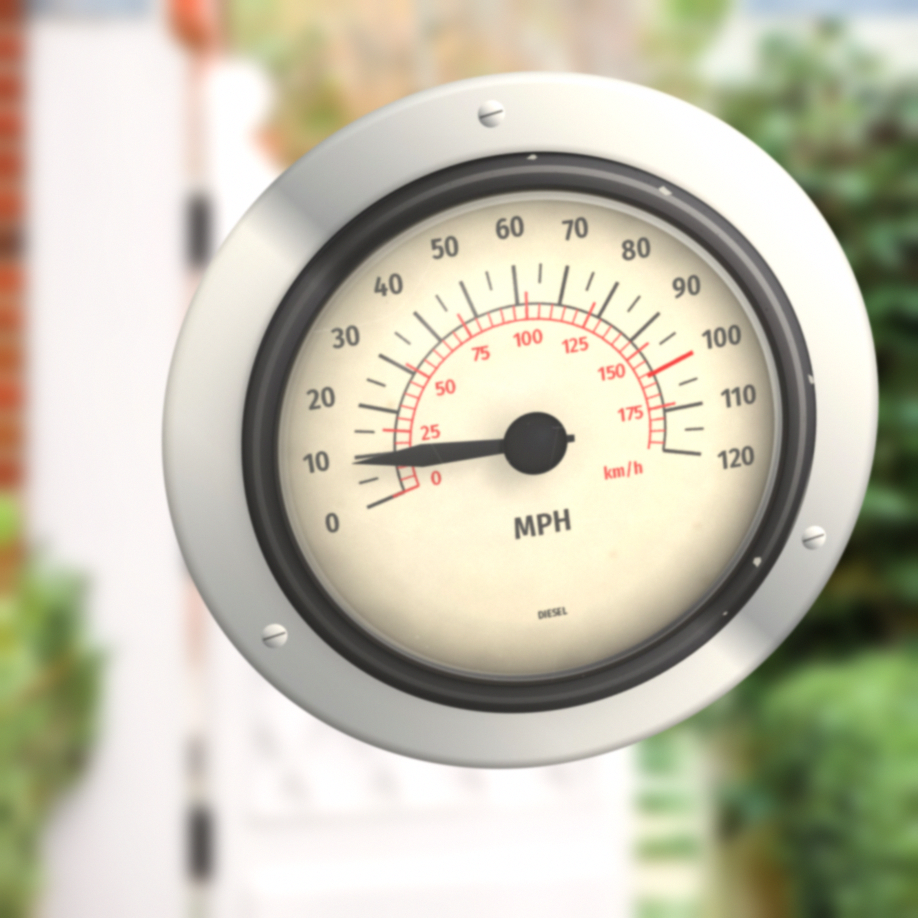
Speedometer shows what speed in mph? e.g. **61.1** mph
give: **10** mph
